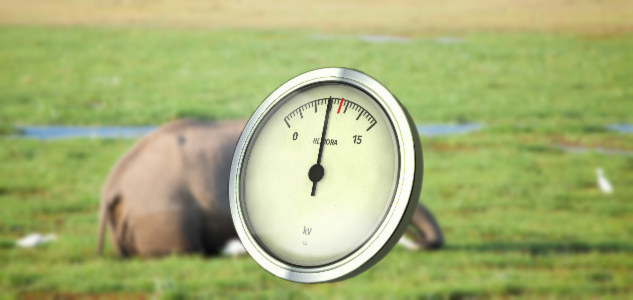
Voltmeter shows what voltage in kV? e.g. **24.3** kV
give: **7.5** kV
